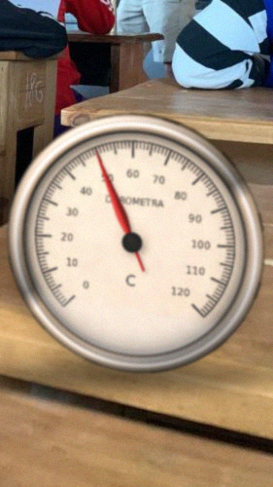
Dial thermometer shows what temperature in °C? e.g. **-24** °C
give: **50** °C
